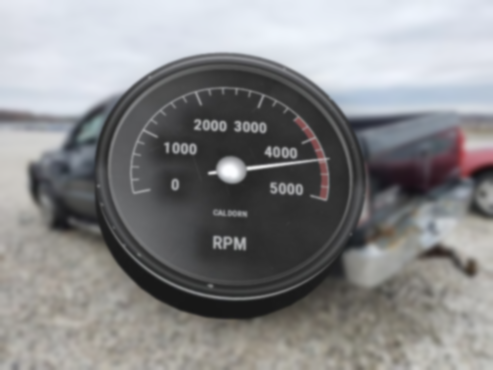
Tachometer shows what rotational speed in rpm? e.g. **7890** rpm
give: **4400** rpm
